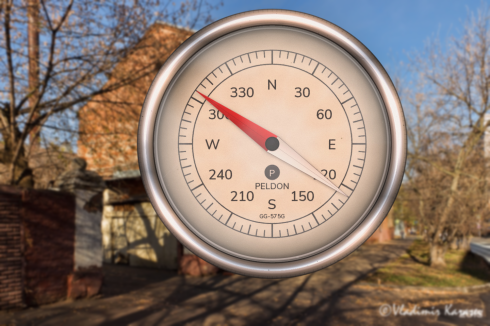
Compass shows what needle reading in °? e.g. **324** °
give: **305** °
